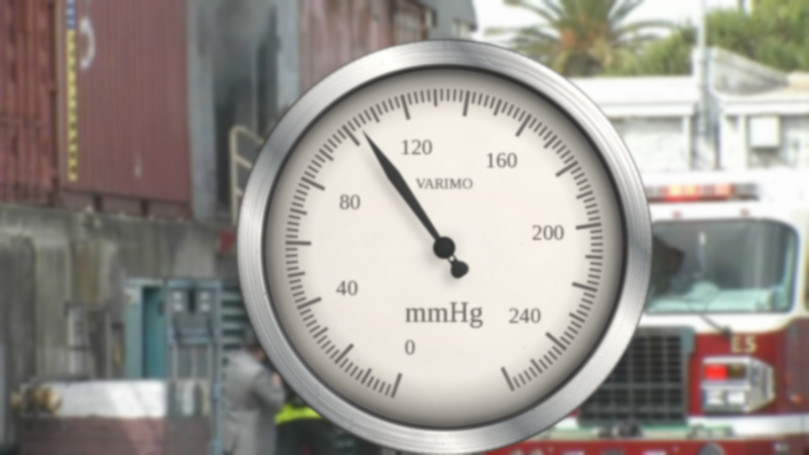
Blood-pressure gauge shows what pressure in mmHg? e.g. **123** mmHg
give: **104** mmHg
